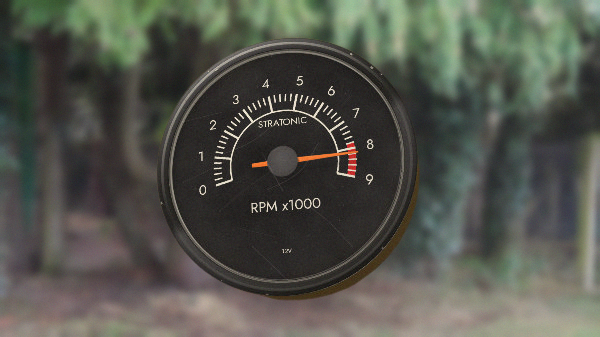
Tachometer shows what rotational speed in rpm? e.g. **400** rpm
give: **8200** rpm
